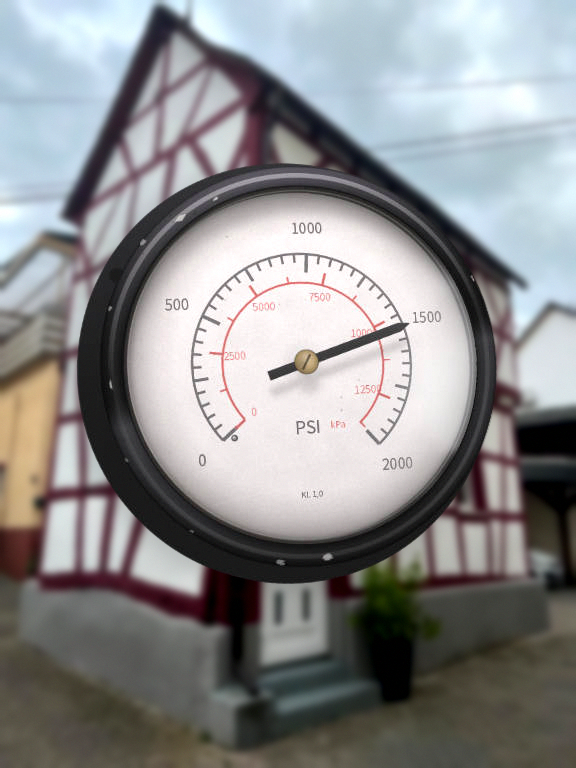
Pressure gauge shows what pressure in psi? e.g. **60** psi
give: **1500** psi
